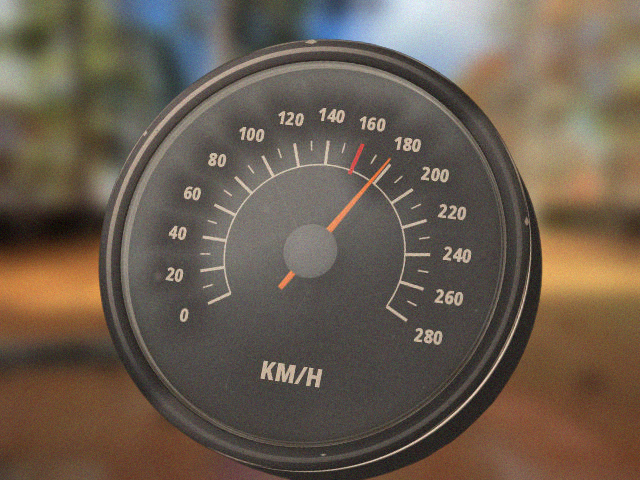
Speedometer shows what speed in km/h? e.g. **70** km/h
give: **180** km/h
